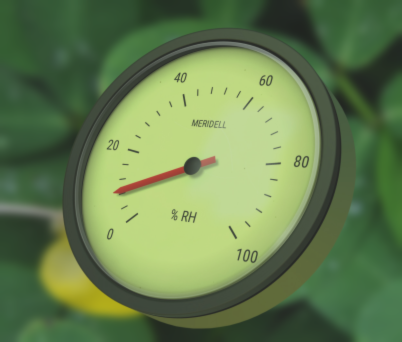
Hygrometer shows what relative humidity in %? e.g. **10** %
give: **8** %
